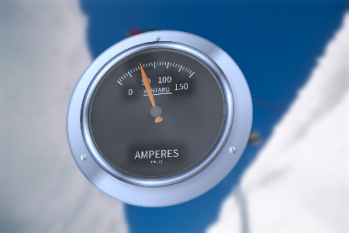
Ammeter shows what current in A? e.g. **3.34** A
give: **50** A
